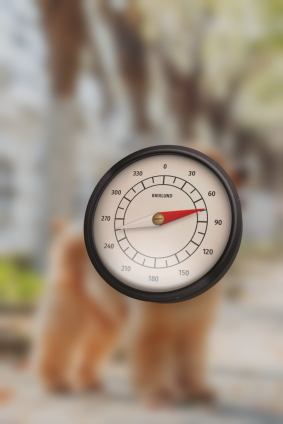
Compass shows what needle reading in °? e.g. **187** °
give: **75** °
